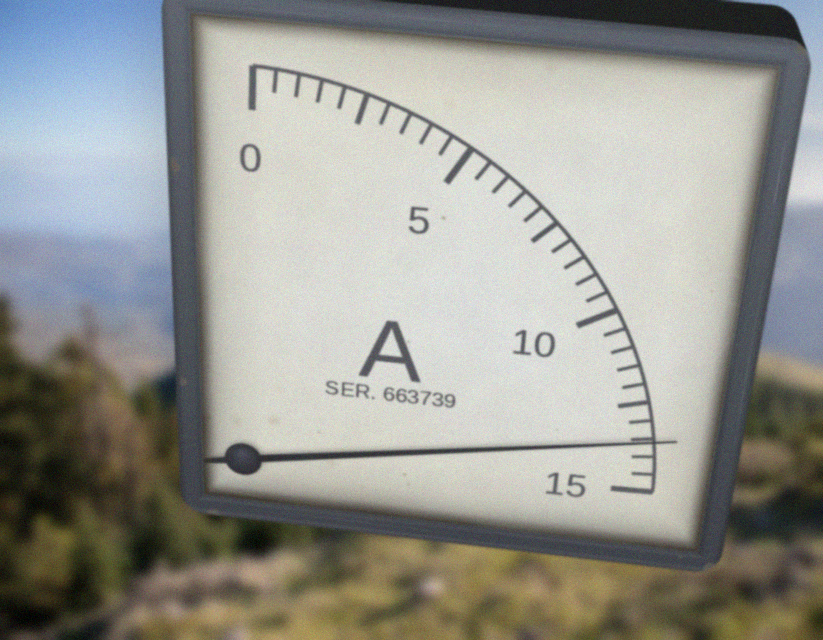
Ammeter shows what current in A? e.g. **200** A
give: **13.5** A
